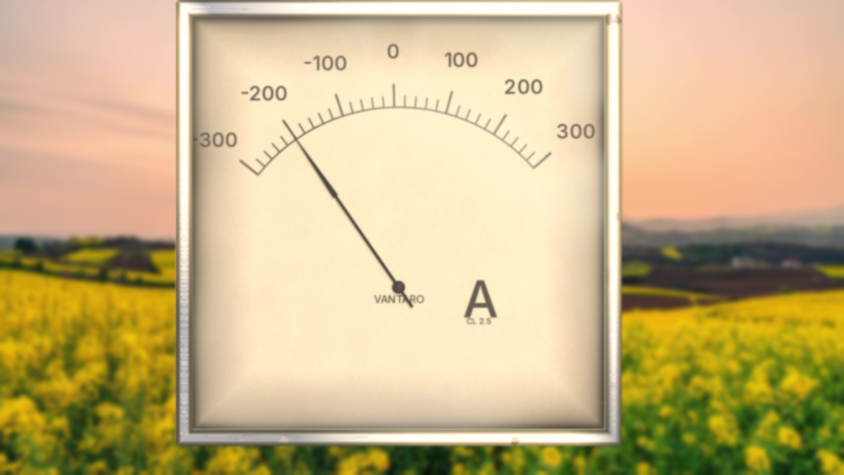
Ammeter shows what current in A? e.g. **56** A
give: **-200** A
